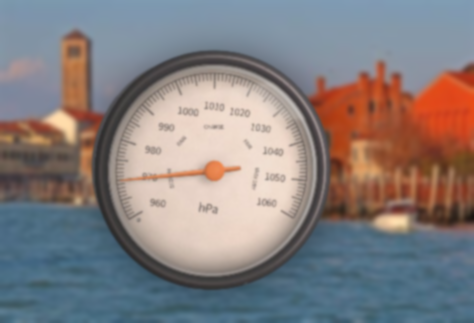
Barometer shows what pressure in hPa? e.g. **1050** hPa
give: **970** hPa
